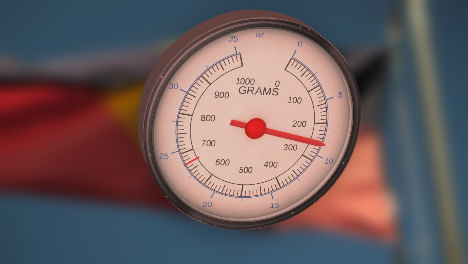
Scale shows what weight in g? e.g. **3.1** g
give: **250** g
